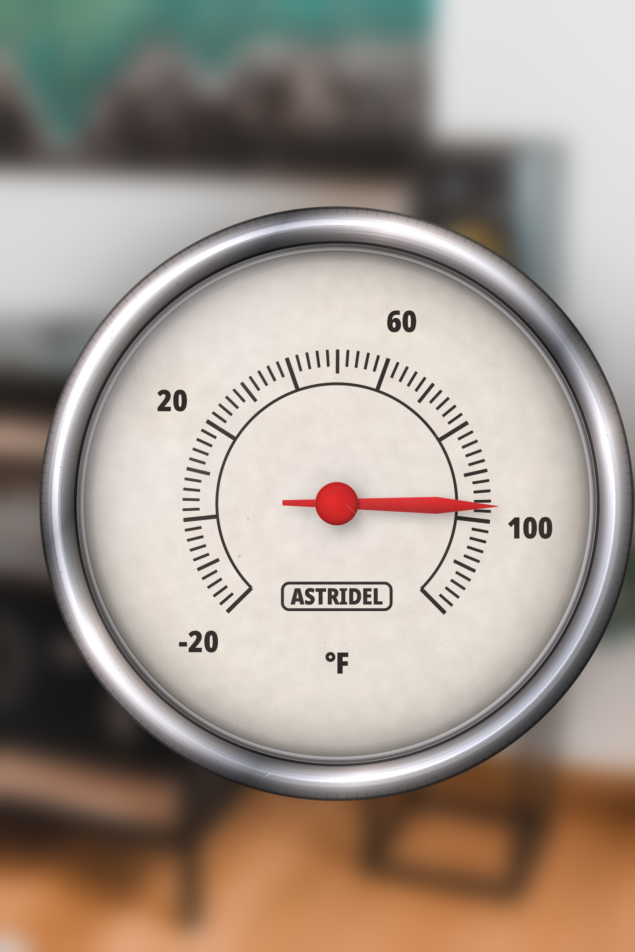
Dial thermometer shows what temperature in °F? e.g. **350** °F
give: **97** °F
